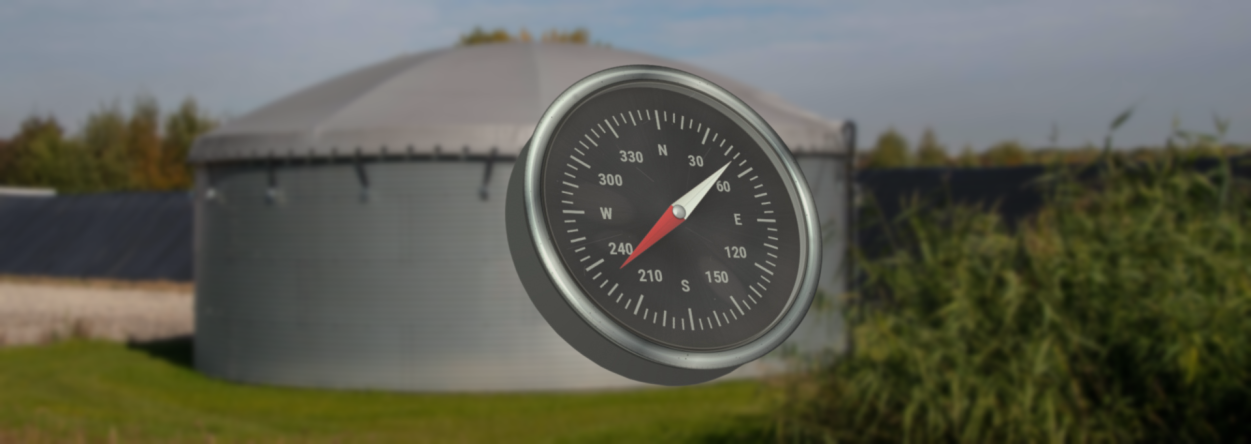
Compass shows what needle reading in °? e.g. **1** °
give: **230** °
